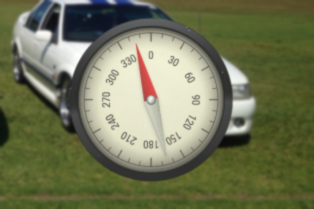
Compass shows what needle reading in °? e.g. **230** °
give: **345** °
